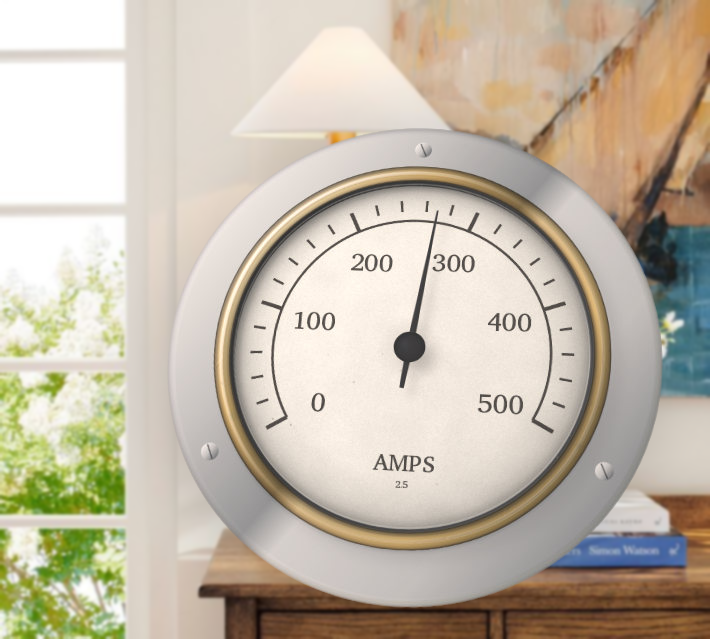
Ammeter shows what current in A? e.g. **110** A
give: **270** A
